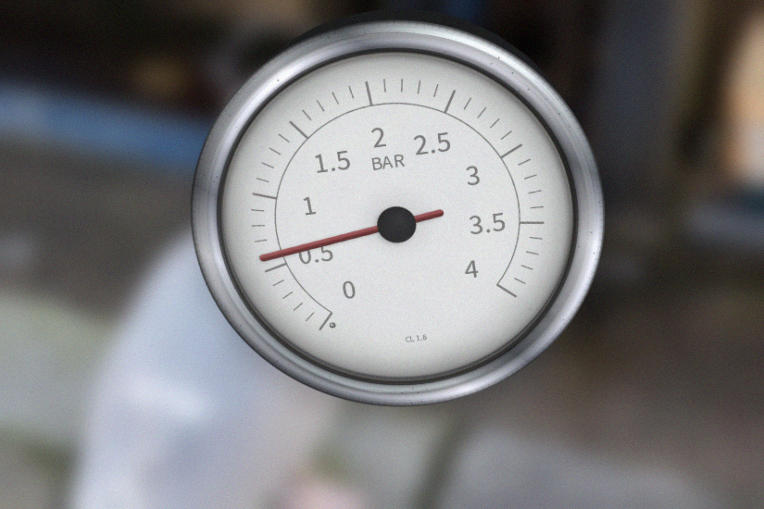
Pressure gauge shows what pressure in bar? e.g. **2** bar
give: **0.6** bar
